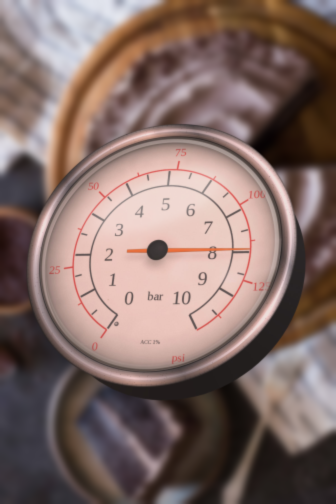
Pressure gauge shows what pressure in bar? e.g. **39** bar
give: **8** bar
